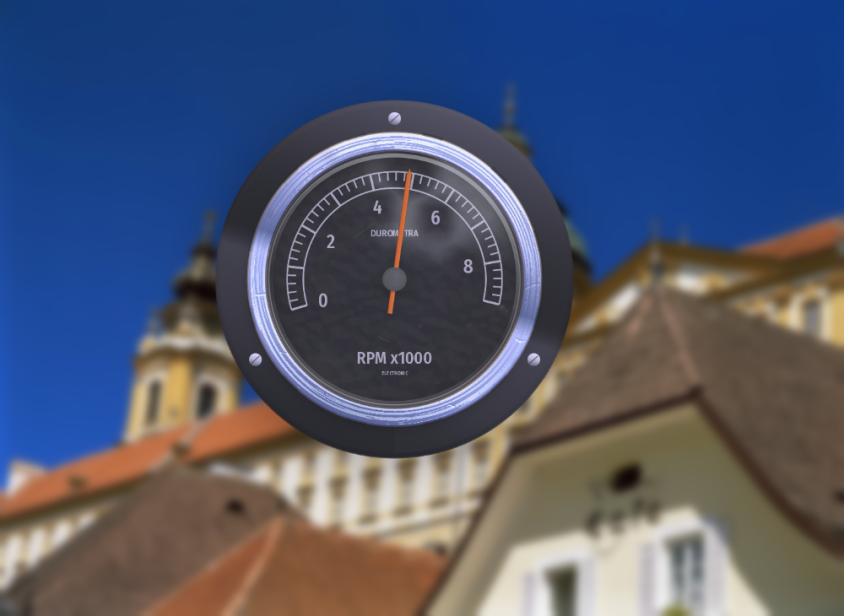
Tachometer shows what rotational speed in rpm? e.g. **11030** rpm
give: **4900** rpm
